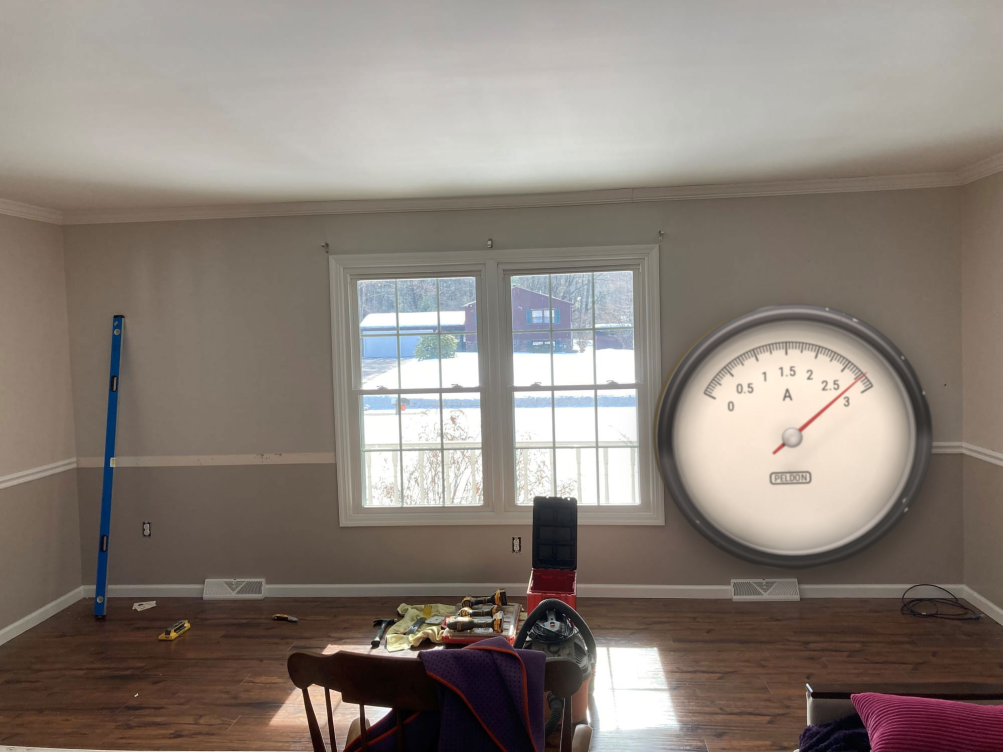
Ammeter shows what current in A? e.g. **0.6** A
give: **2.75** A
